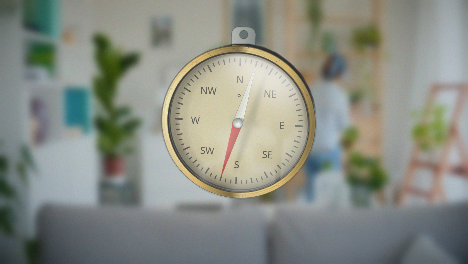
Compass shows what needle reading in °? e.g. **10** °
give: **195** °
